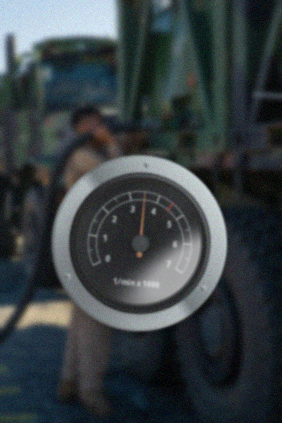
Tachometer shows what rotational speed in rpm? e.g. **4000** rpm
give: **3500** rpm
